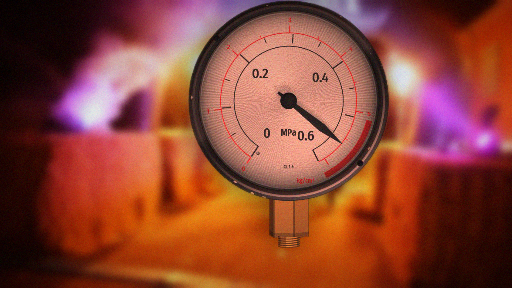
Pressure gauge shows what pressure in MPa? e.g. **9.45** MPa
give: **0.55** MPa
